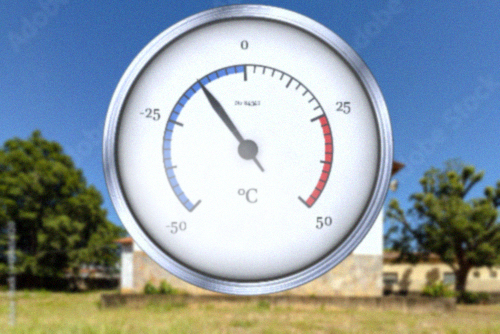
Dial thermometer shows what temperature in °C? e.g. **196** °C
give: **-12.5** °C
